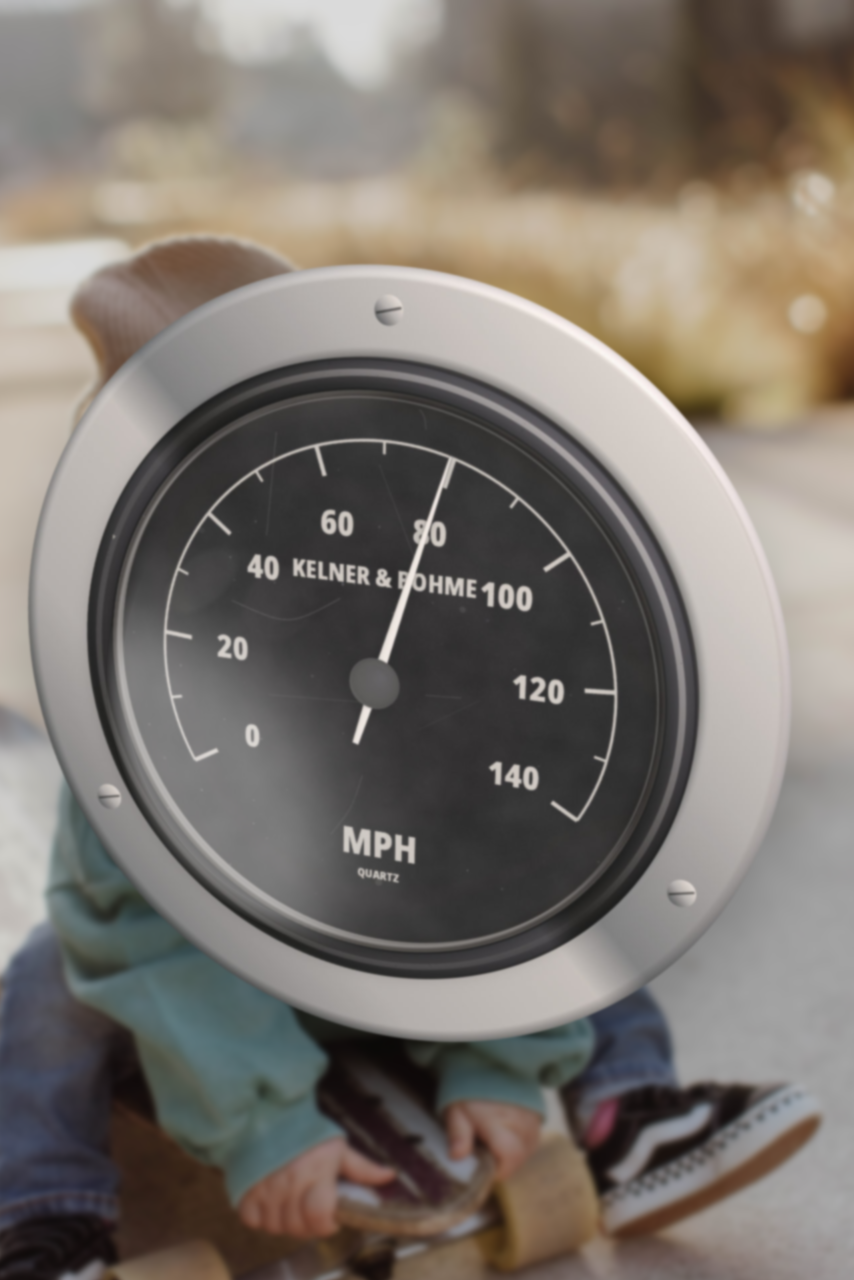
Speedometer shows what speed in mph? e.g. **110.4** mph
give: **80** mph
